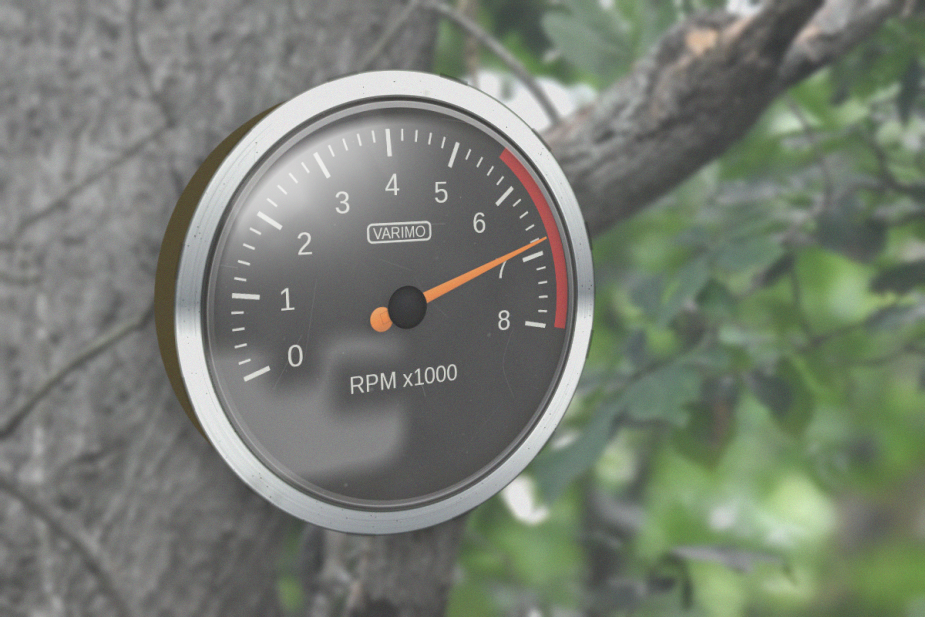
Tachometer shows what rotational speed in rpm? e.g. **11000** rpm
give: **6800** rpm
